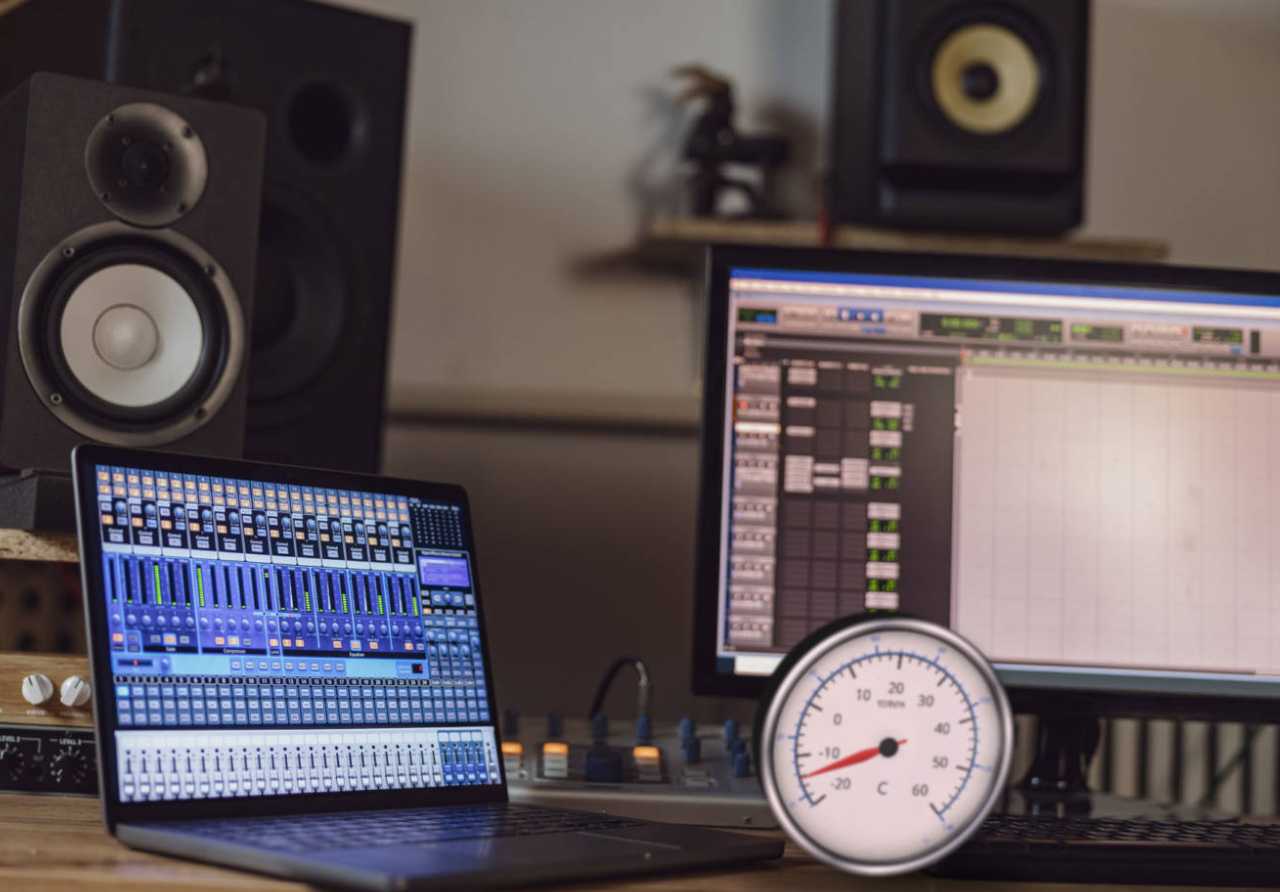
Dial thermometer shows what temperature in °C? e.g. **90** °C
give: **-14** °C
